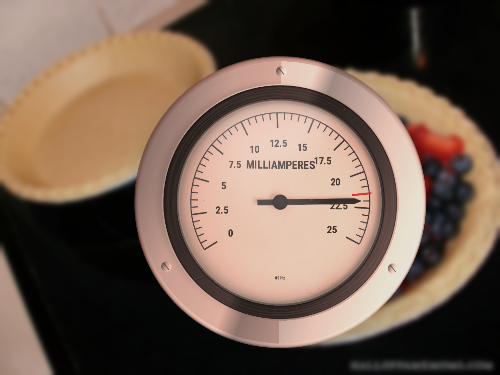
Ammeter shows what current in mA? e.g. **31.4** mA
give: **22** mA
